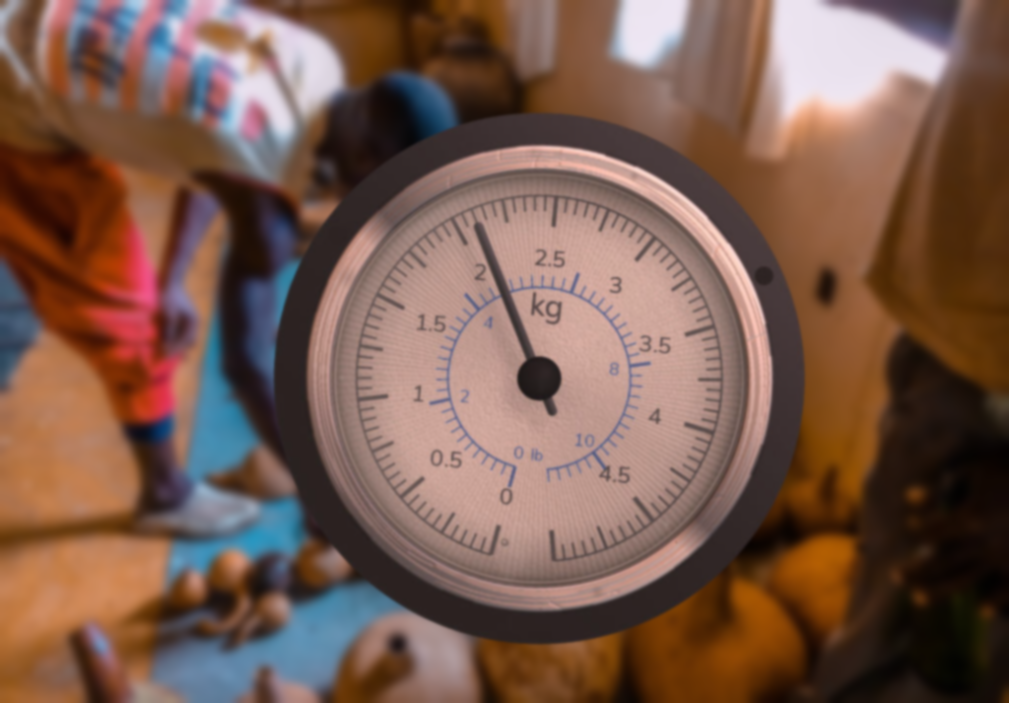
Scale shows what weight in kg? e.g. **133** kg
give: **2.1** kg
